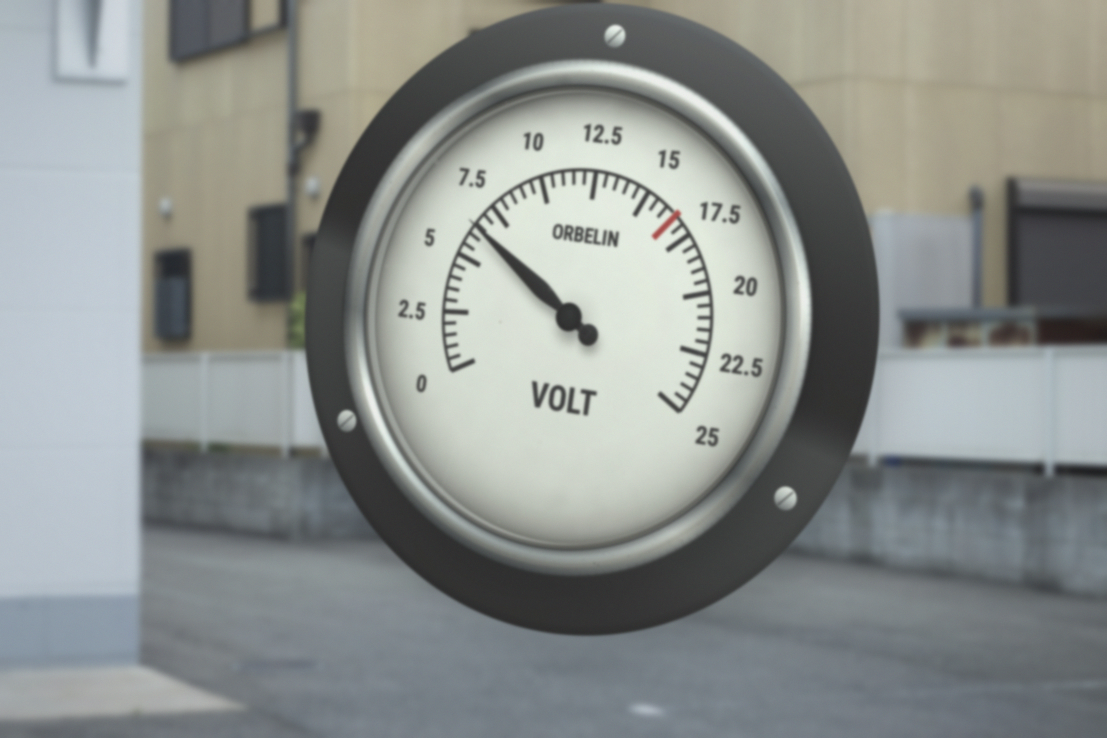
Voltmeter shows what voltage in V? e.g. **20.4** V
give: **6.5** V
